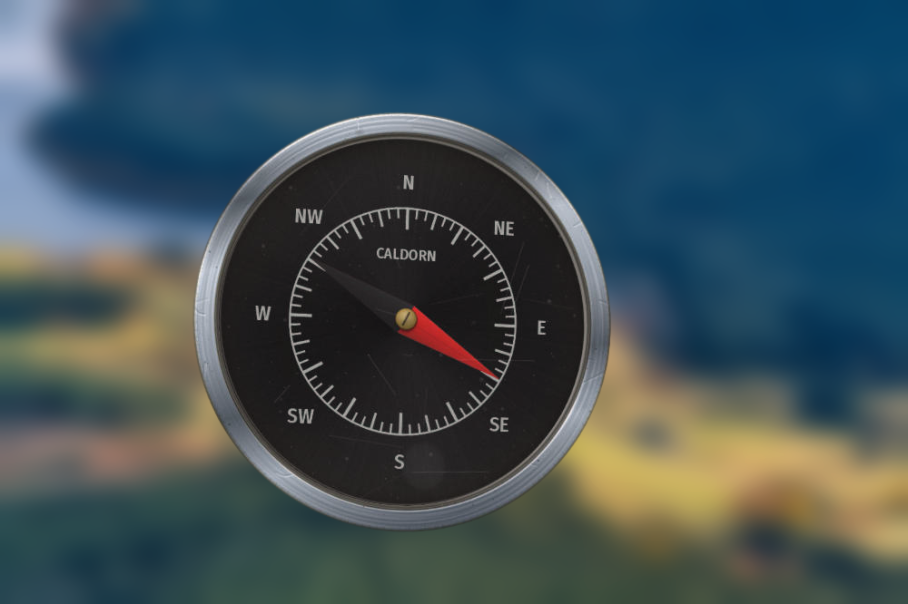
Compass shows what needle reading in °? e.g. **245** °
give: **120** °
